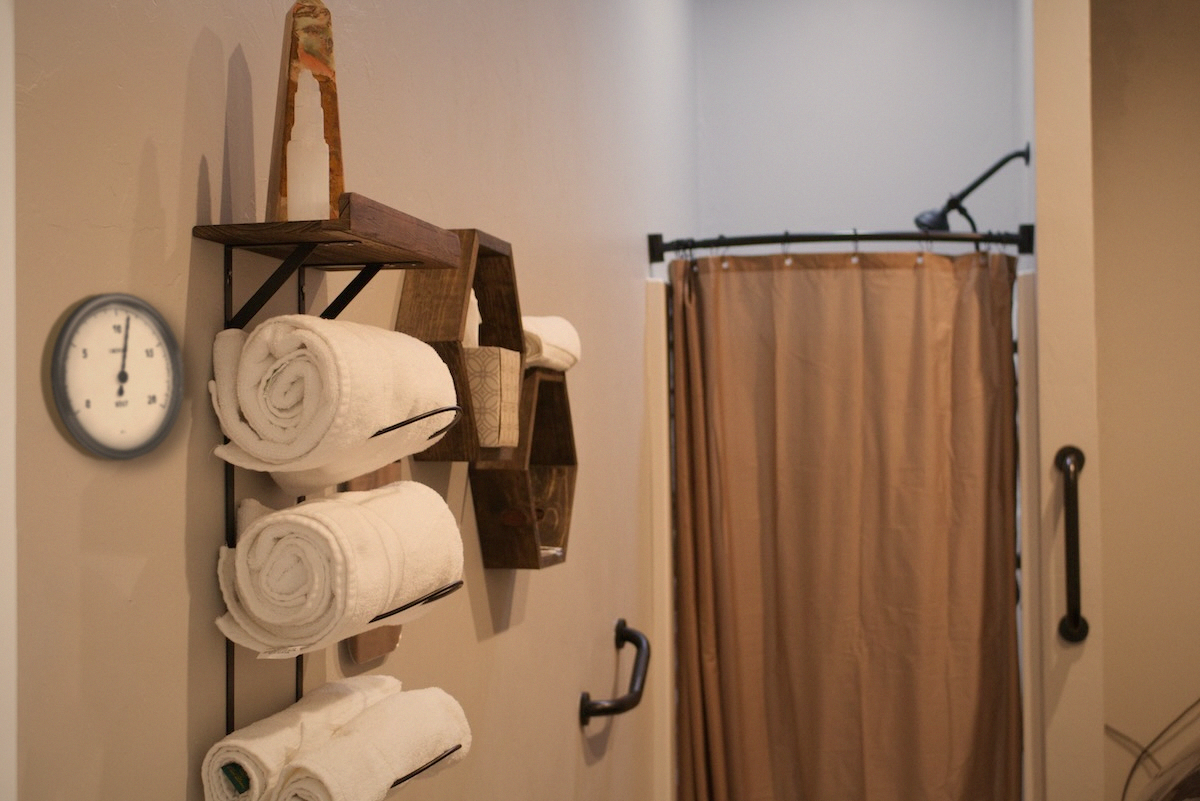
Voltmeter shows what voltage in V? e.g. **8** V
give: **11** V
